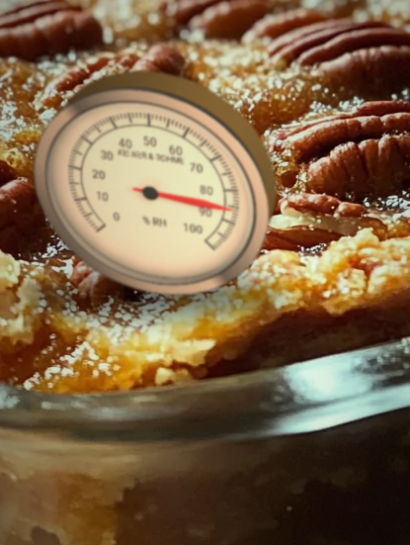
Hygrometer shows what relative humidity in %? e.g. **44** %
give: **85** %
